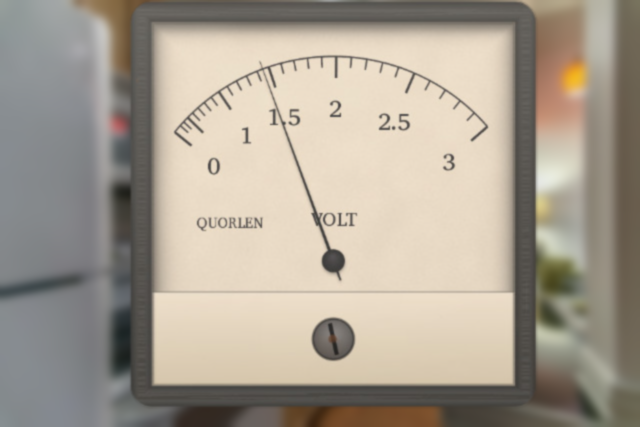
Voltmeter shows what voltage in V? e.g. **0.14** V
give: **1.45** V
